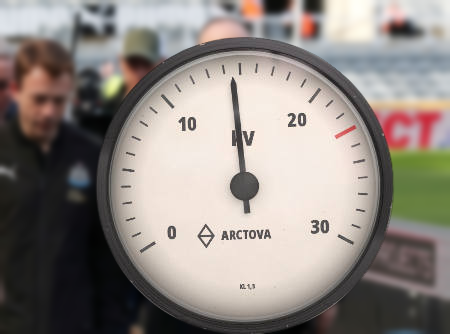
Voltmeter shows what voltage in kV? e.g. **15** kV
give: **14.5** kV
